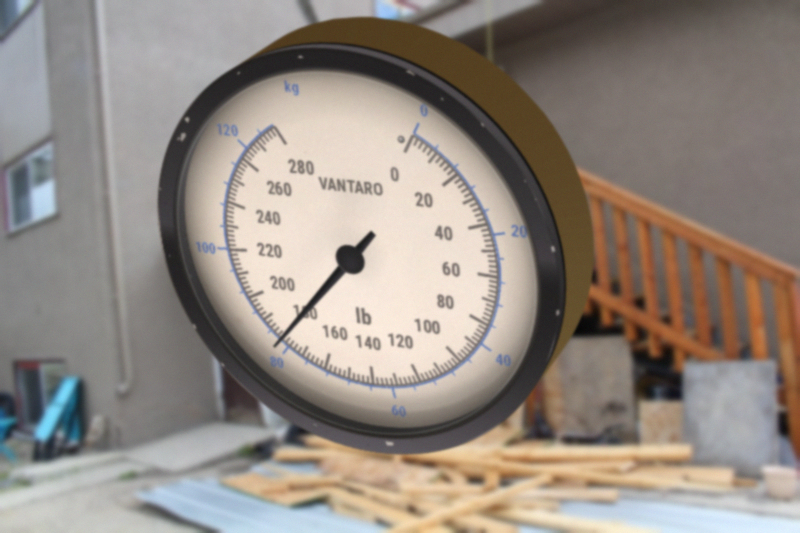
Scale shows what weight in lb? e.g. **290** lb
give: **180** lb
